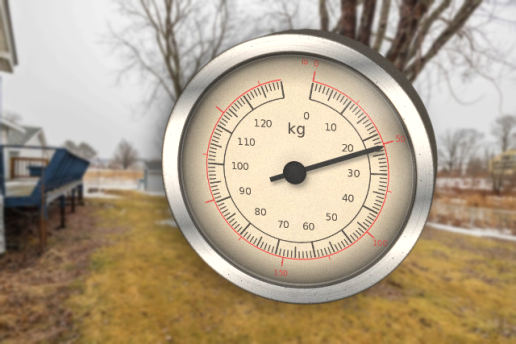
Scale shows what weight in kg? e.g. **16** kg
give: **23** kg
